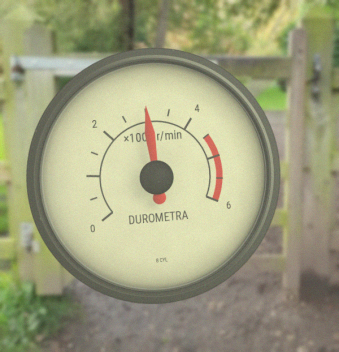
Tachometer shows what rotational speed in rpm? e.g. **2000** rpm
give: **3000** rpm
